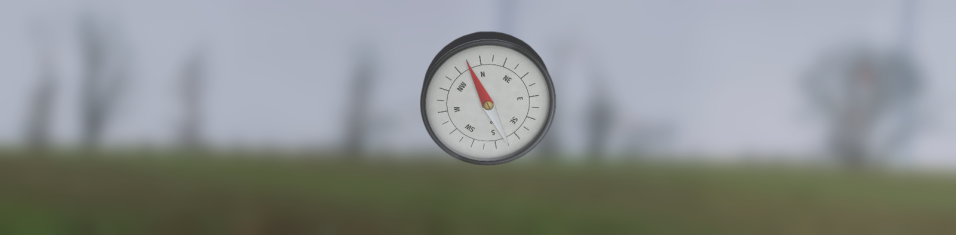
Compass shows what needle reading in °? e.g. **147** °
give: **345** °
